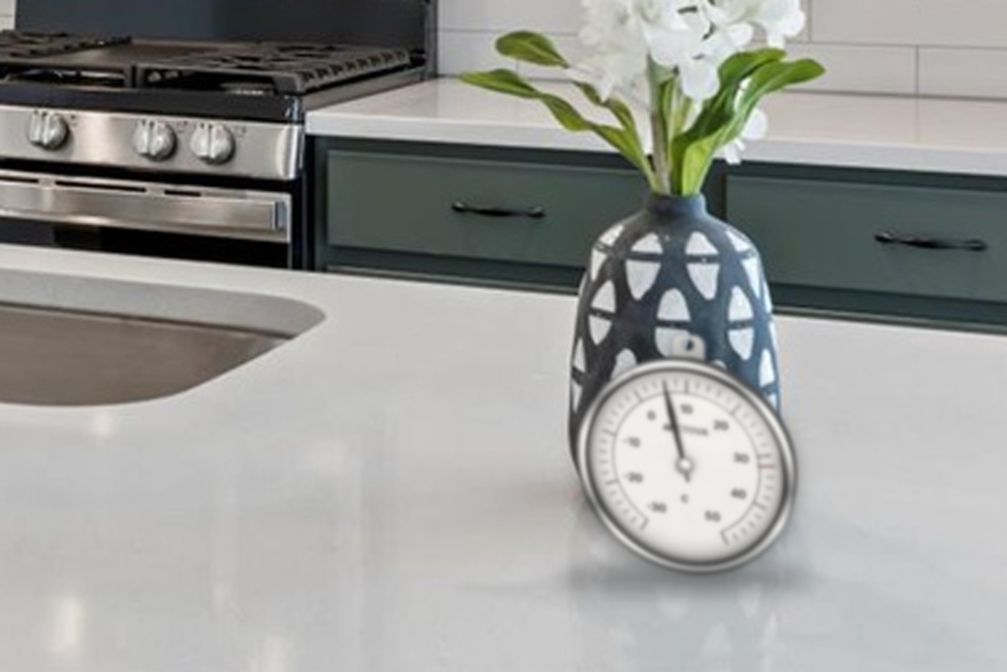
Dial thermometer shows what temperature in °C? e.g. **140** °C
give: **6** °C
